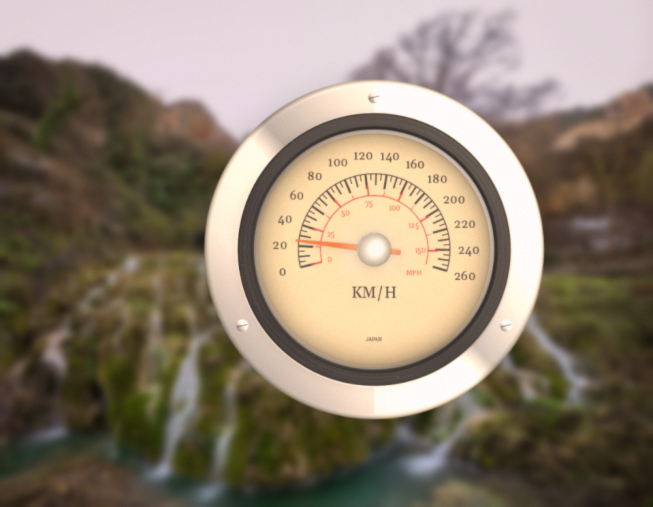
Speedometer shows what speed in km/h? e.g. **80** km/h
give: **25** km/h
